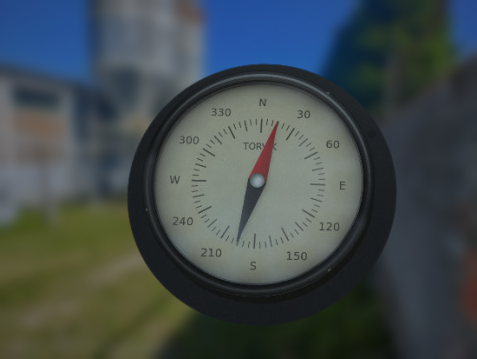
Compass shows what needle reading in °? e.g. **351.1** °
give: **15** °
